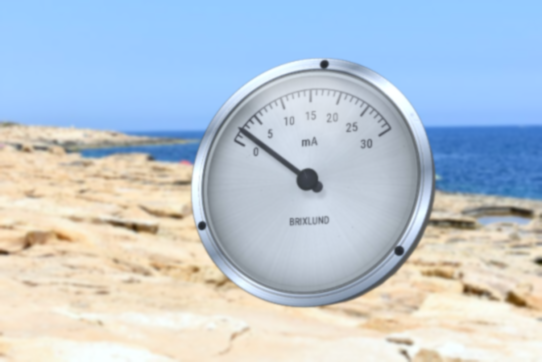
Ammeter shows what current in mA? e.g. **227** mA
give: **2** mA
